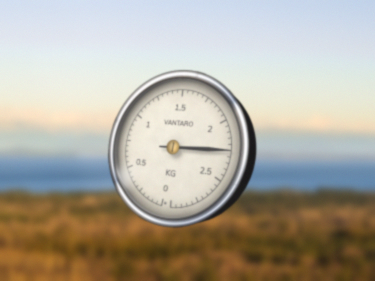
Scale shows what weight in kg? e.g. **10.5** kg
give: **2.25** kg
